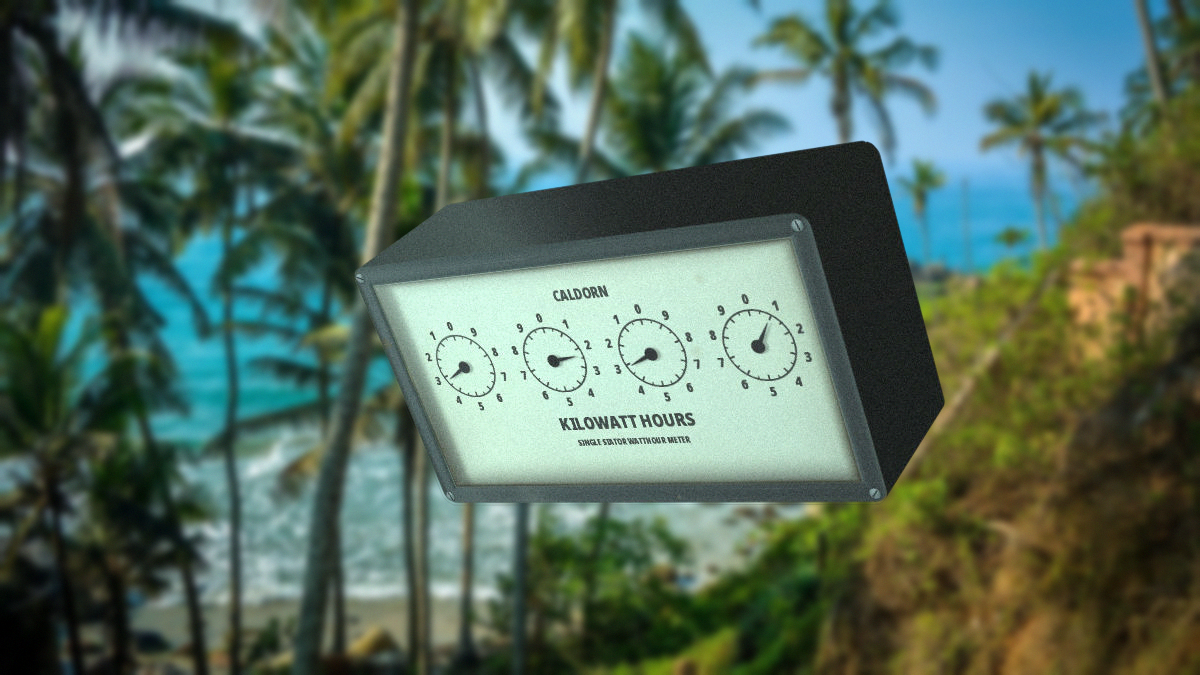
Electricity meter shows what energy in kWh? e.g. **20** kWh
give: **3231** kWh
